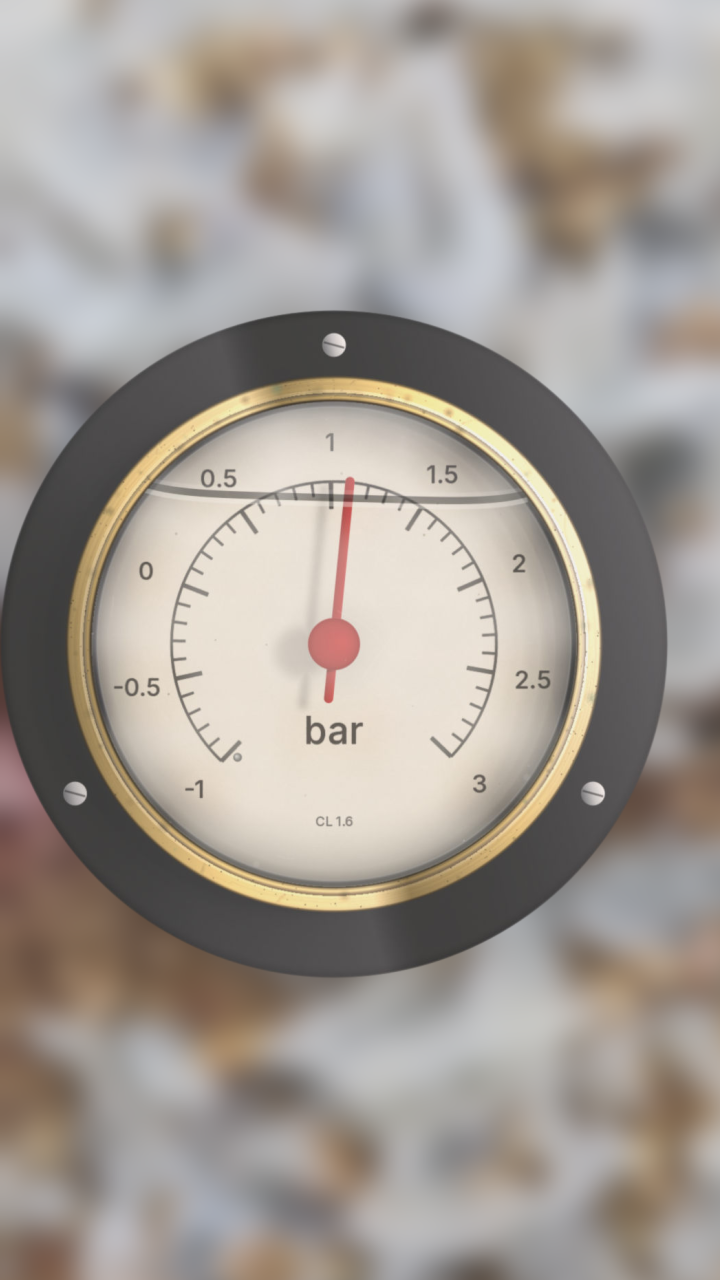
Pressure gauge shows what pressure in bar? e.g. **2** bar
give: **1.1** bar
